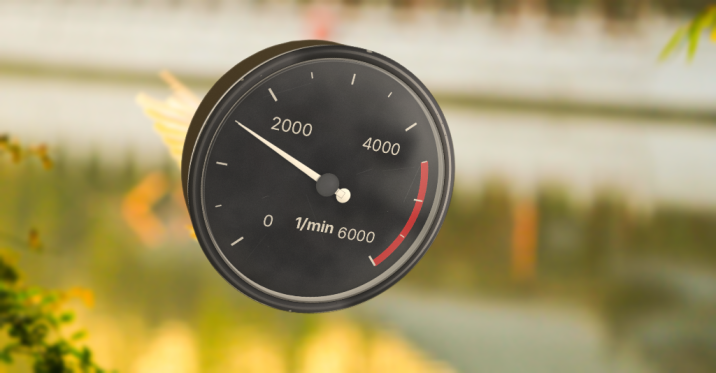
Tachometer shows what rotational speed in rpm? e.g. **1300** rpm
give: **1500** rpm
